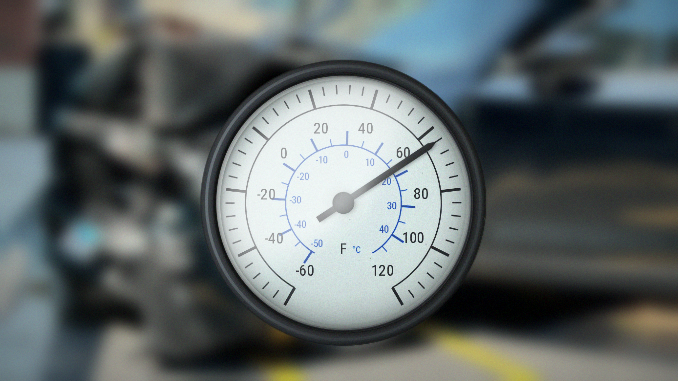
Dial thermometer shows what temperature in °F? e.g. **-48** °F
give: **64** °F
